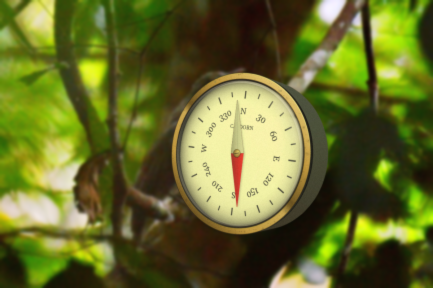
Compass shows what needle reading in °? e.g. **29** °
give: **172.5** °
